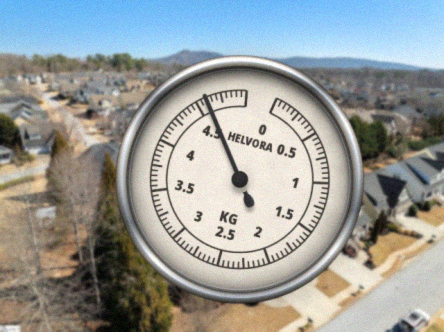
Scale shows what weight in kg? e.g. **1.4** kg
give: **4.6** kg
